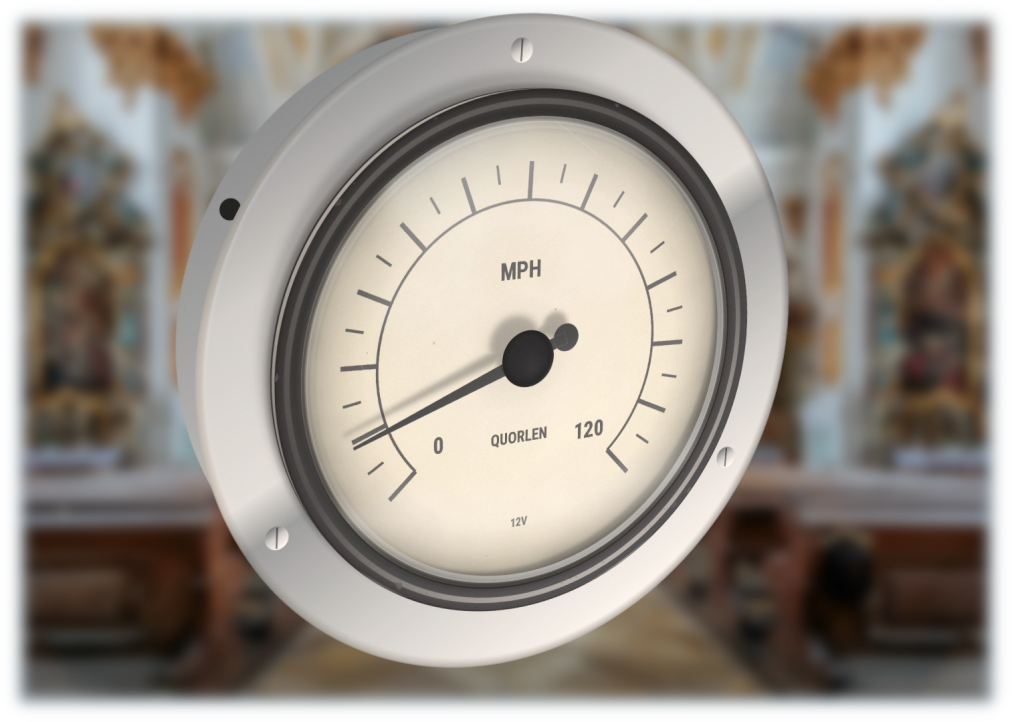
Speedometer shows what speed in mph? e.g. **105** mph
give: **10** mph
